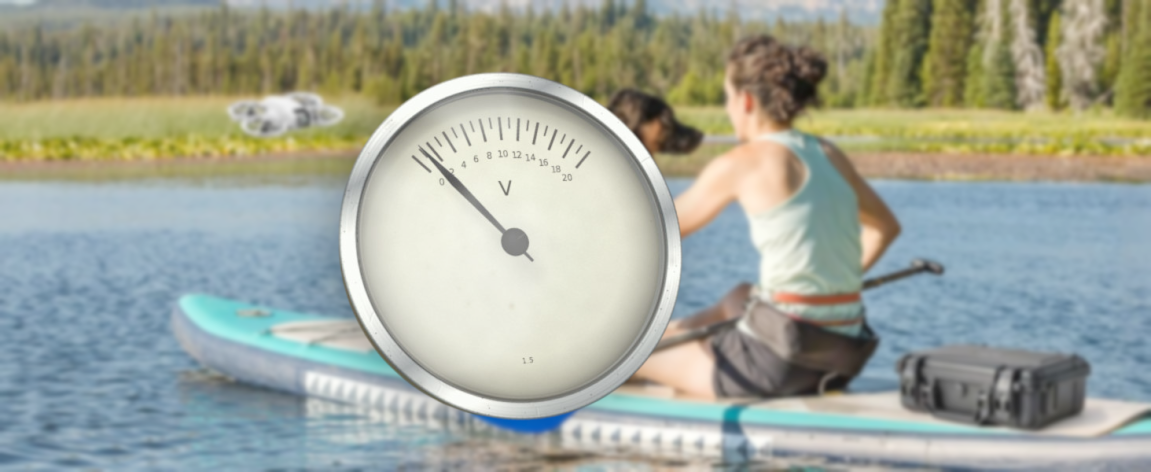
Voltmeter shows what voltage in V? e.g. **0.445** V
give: **1** V
